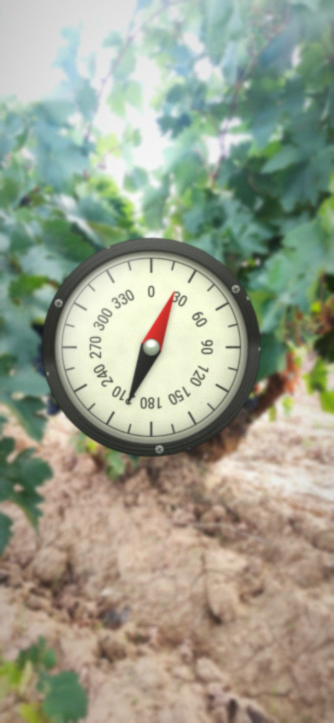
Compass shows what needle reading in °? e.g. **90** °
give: **22.5** °
